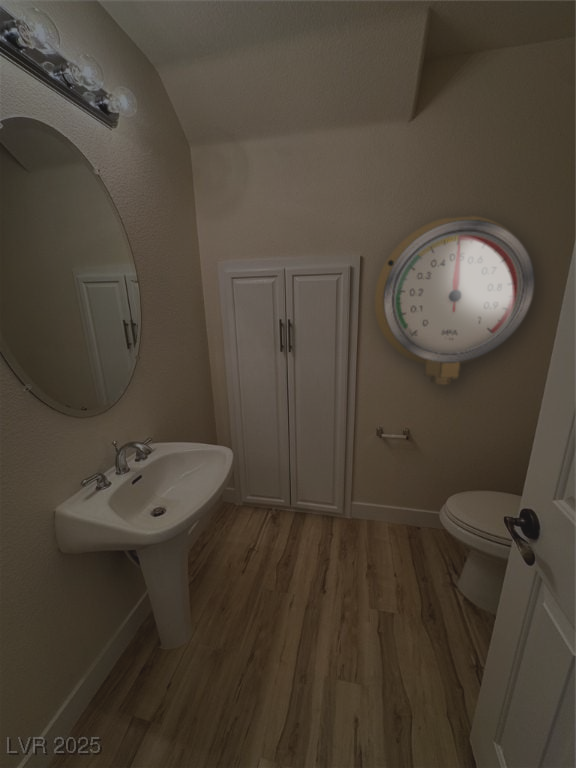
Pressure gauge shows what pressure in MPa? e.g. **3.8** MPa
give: **0.5** MPa
